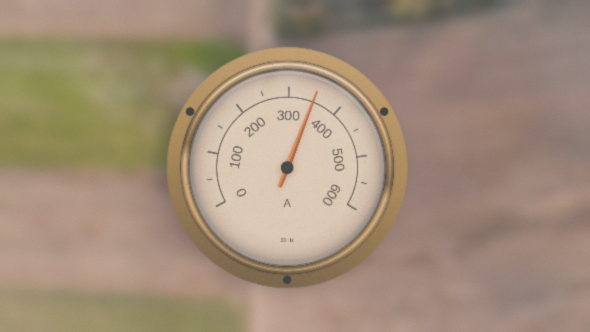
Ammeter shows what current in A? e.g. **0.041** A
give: **350** A
